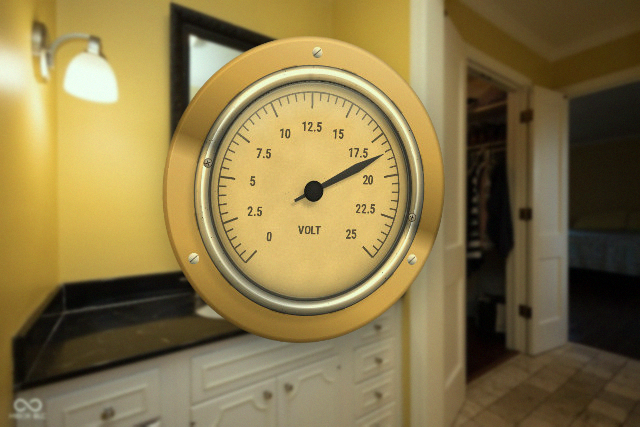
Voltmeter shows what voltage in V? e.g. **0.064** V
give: **18.5** V
